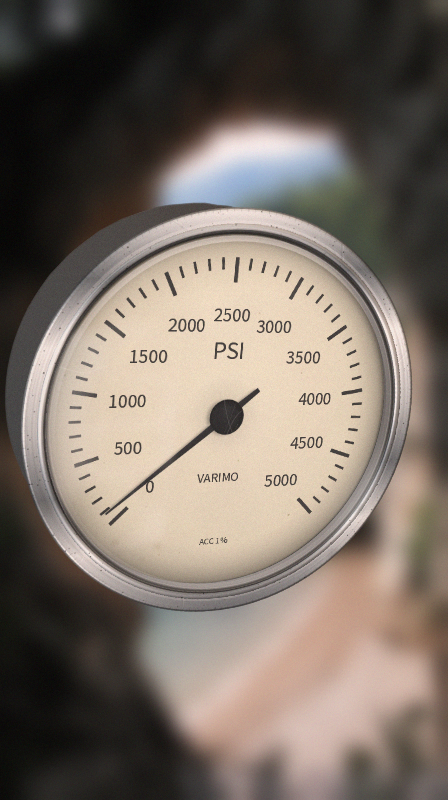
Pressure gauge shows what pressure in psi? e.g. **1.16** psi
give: **100** psi
